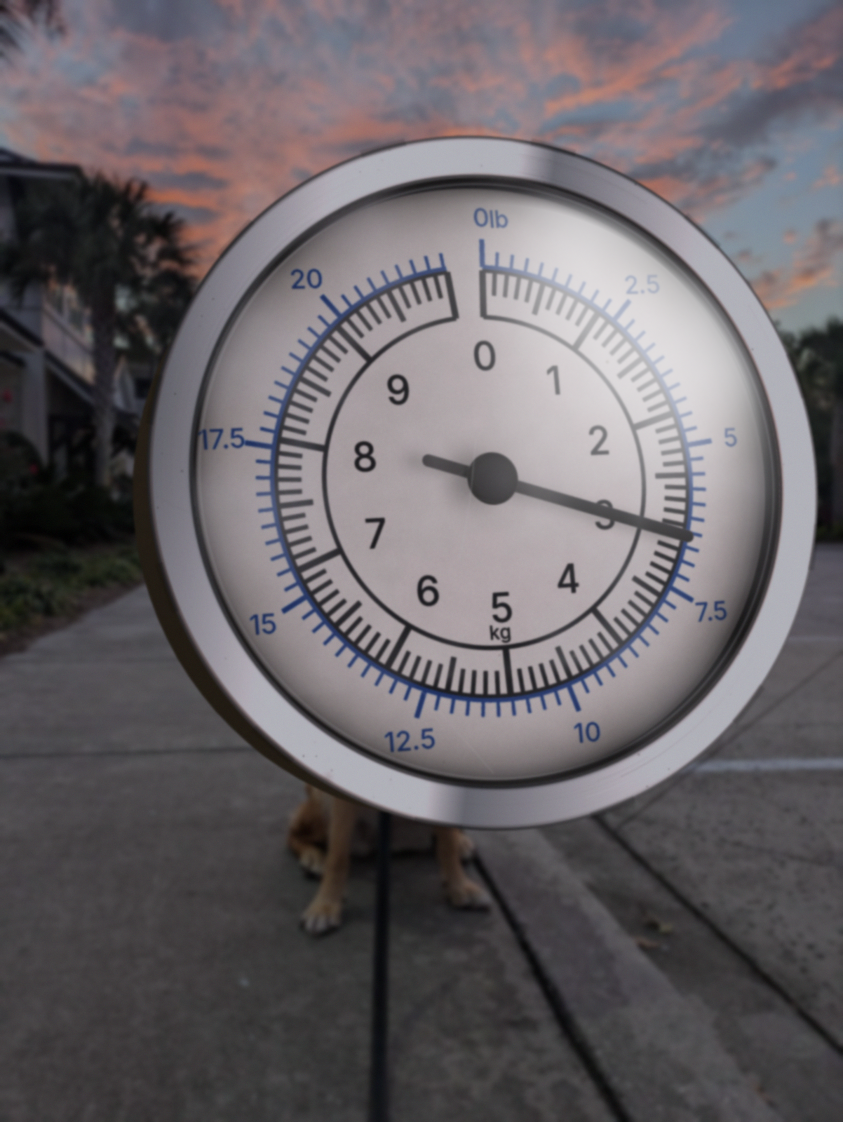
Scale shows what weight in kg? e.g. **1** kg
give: **3** kg
